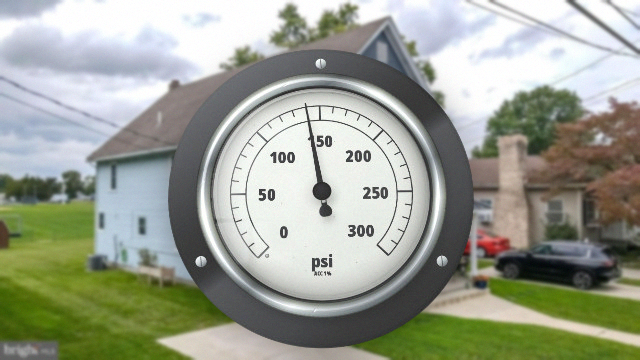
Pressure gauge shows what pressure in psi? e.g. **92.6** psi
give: **140** psi
